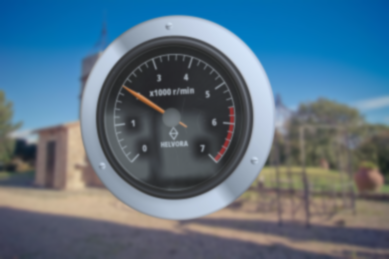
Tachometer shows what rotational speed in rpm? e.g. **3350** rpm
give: **2000** rpm
